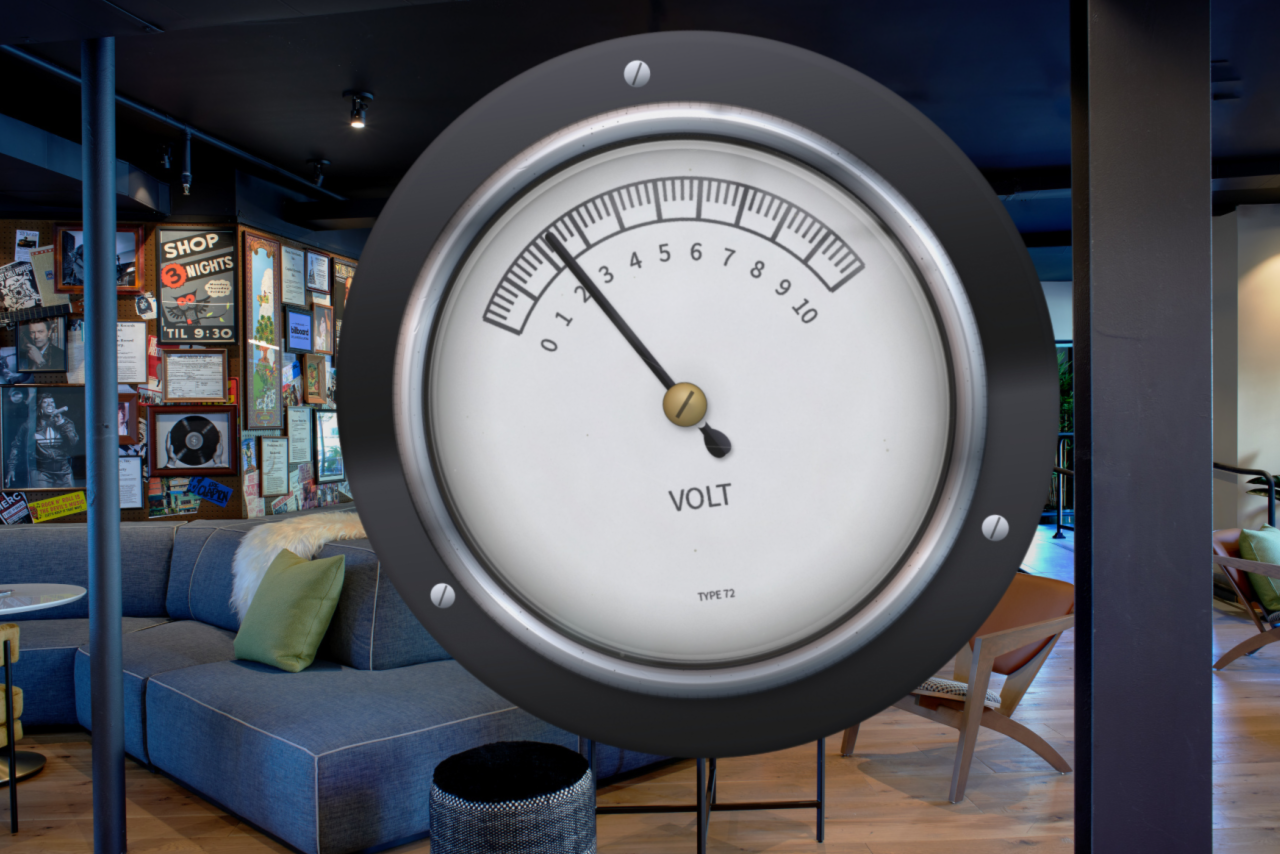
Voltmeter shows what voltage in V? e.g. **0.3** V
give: **2.4** V
